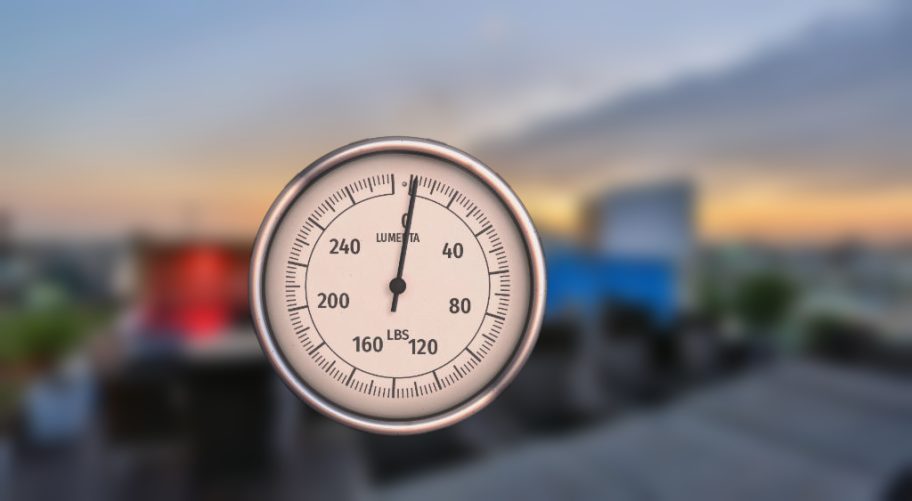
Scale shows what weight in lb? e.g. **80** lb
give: **2** lb
